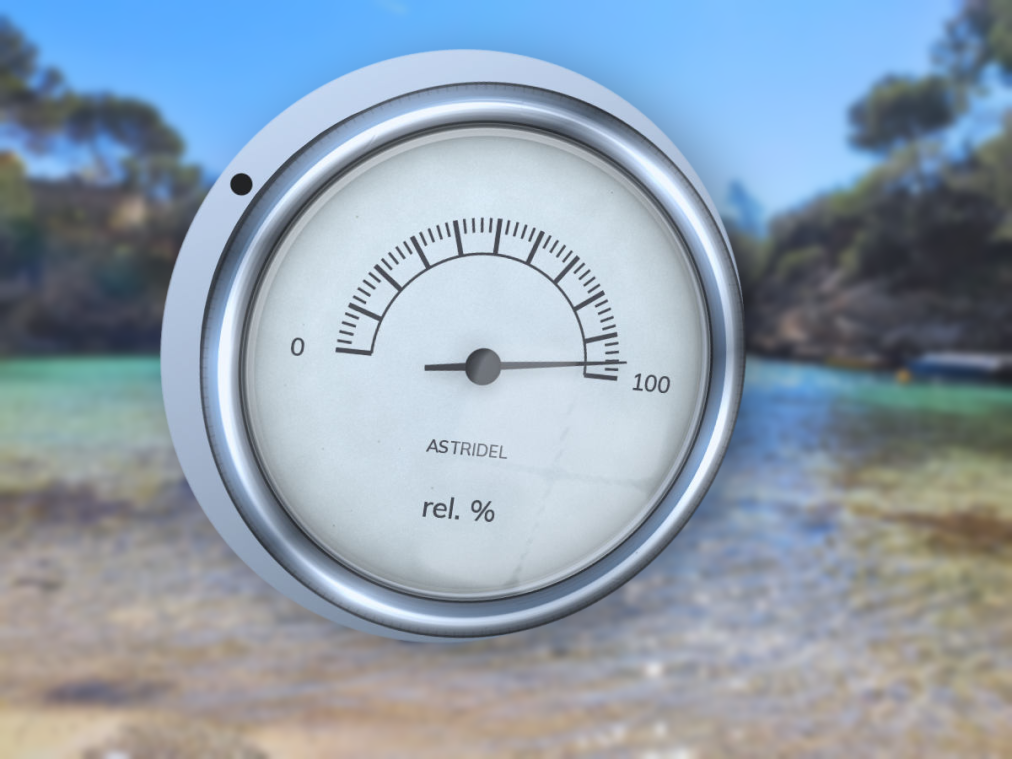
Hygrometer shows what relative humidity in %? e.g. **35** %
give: **96** %
